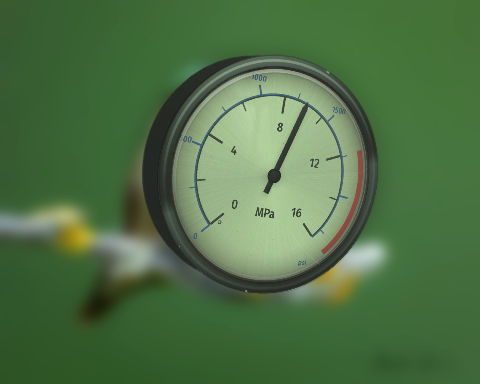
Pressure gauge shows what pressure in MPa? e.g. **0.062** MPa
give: **9** MPa
